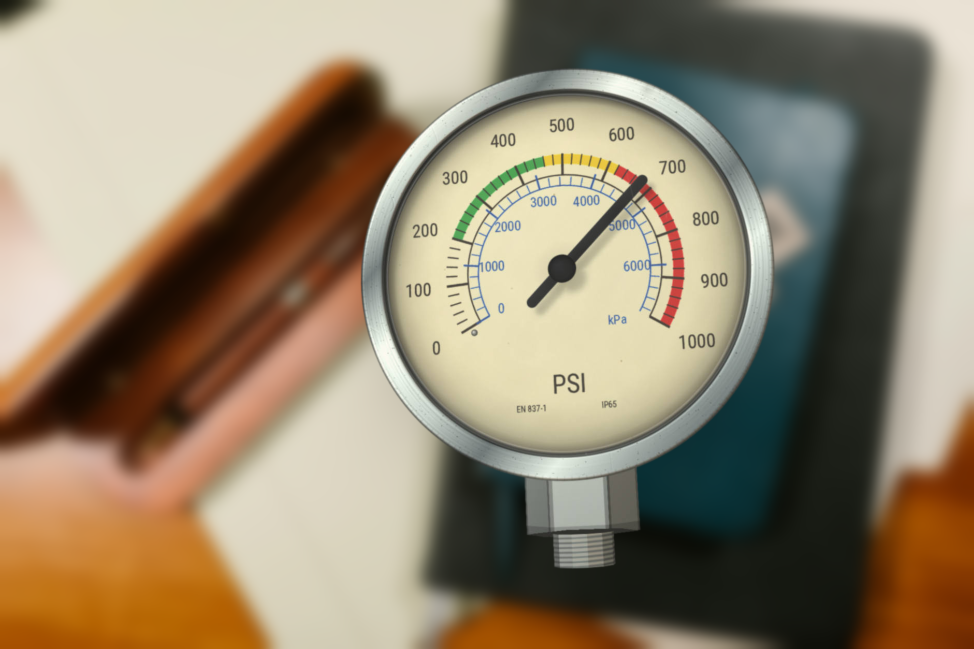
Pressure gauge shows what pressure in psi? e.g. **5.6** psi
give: **680** psi
